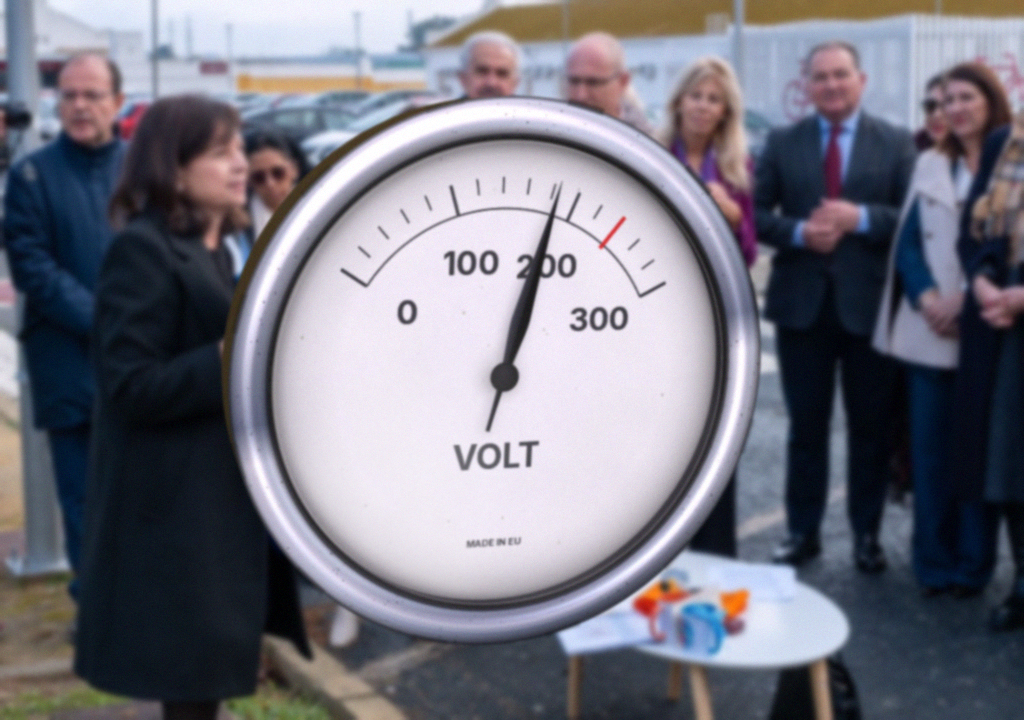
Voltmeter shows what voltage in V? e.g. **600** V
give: **180** V
